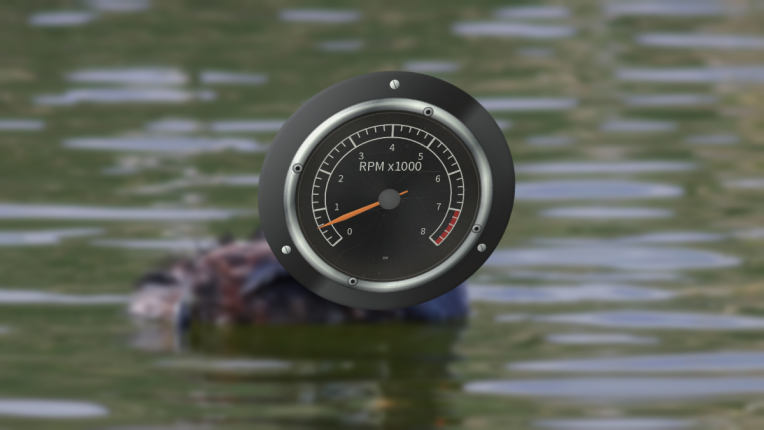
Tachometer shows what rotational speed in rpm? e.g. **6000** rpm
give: **600** rpm
